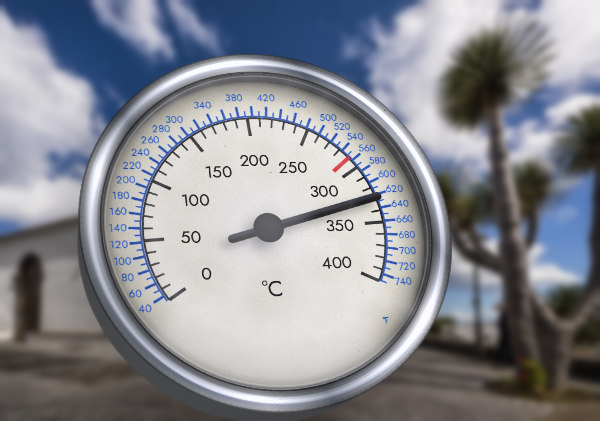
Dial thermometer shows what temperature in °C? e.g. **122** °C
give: **330** °C
